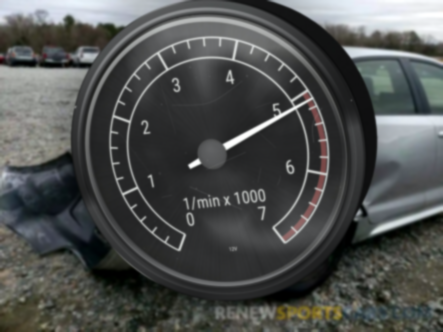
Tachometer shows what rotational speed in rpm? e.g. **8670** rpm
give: **5100** rpm
